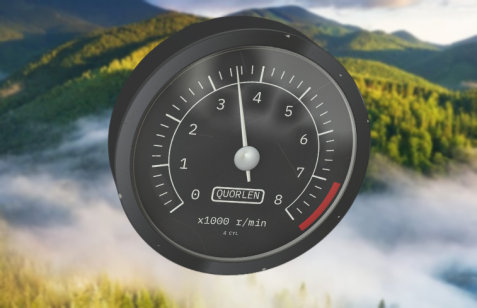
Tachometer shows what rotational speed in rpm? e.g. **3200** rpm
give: **3500** rpm
